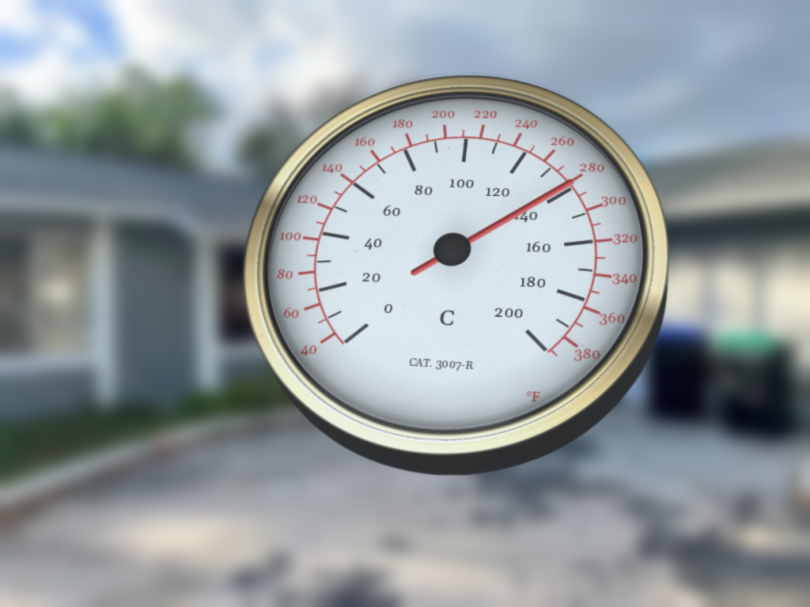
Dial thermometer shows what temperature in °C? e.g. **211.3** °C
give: **140** °C
